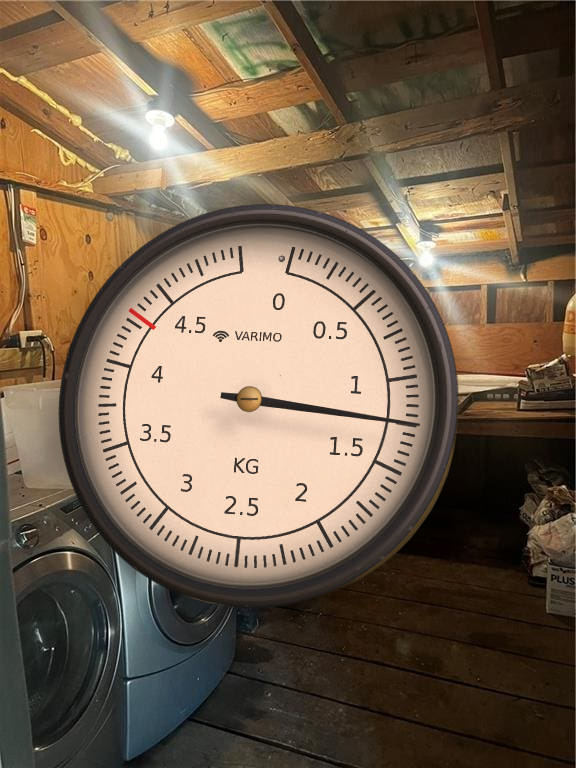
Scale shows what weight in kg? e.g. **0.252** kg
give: **1.25** kg
